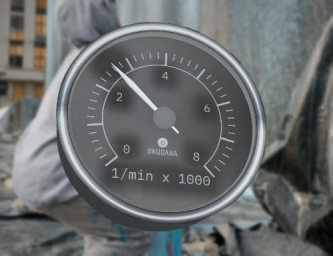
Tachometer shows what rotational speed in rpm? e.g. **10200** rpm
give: **2600** rpm
